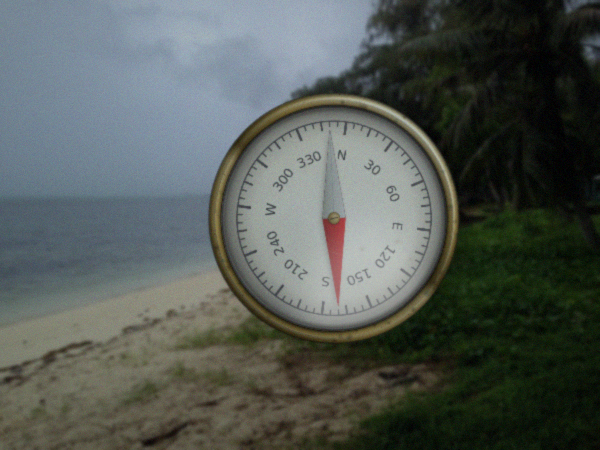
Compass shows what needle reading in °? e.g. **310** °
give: **170** °
